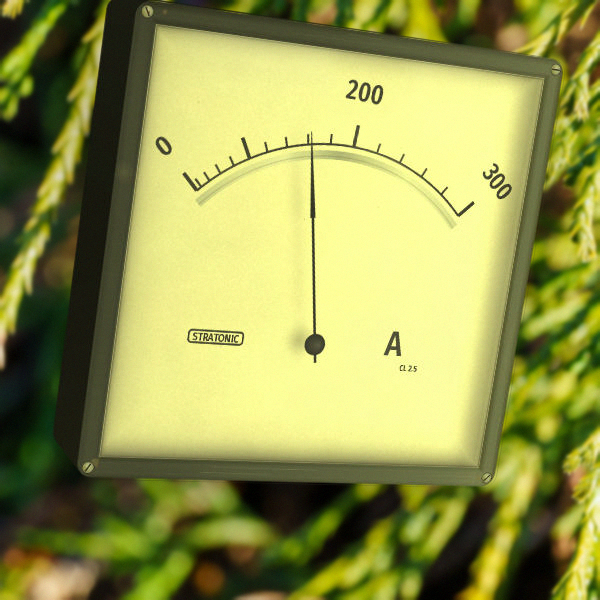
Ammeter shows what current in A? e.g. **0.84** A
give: **160** A
